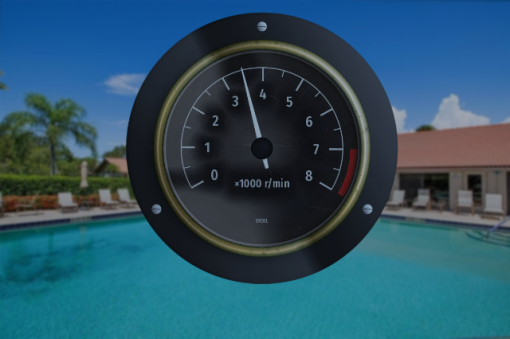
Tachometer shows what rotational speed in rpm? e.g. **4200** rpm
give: **3500** rpm
